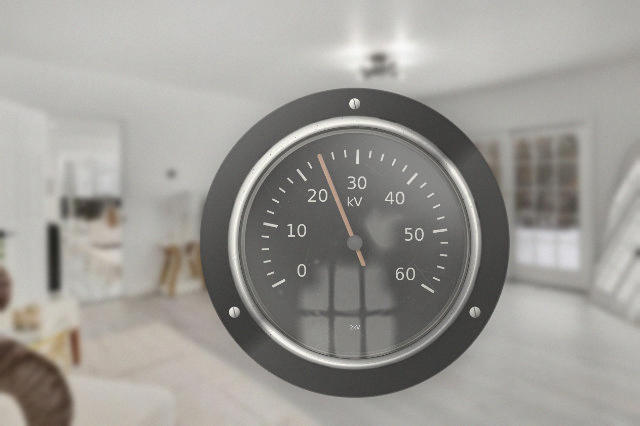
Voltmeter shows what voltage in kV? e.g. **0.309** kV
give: **24** kV
